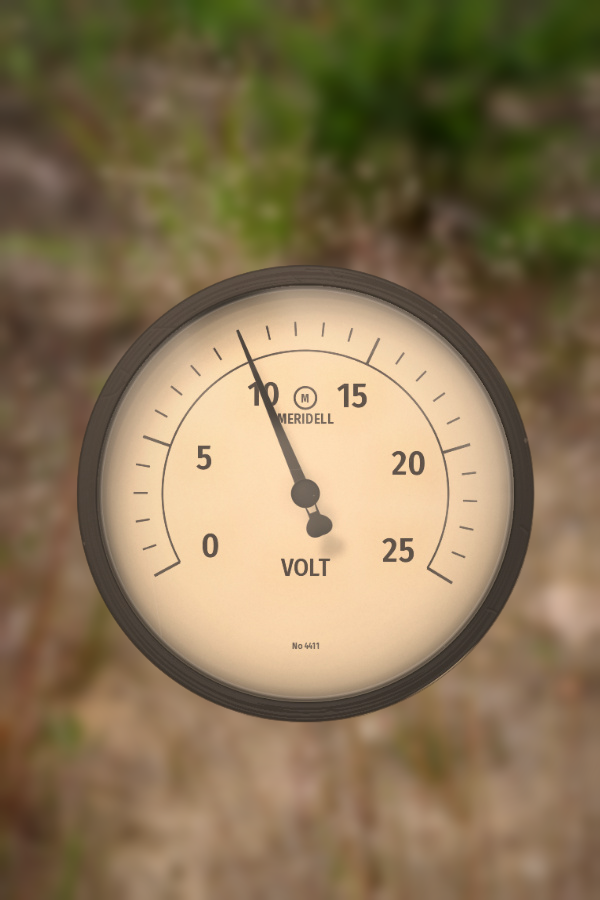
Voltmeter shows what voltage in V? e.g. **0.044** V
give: **10** V
